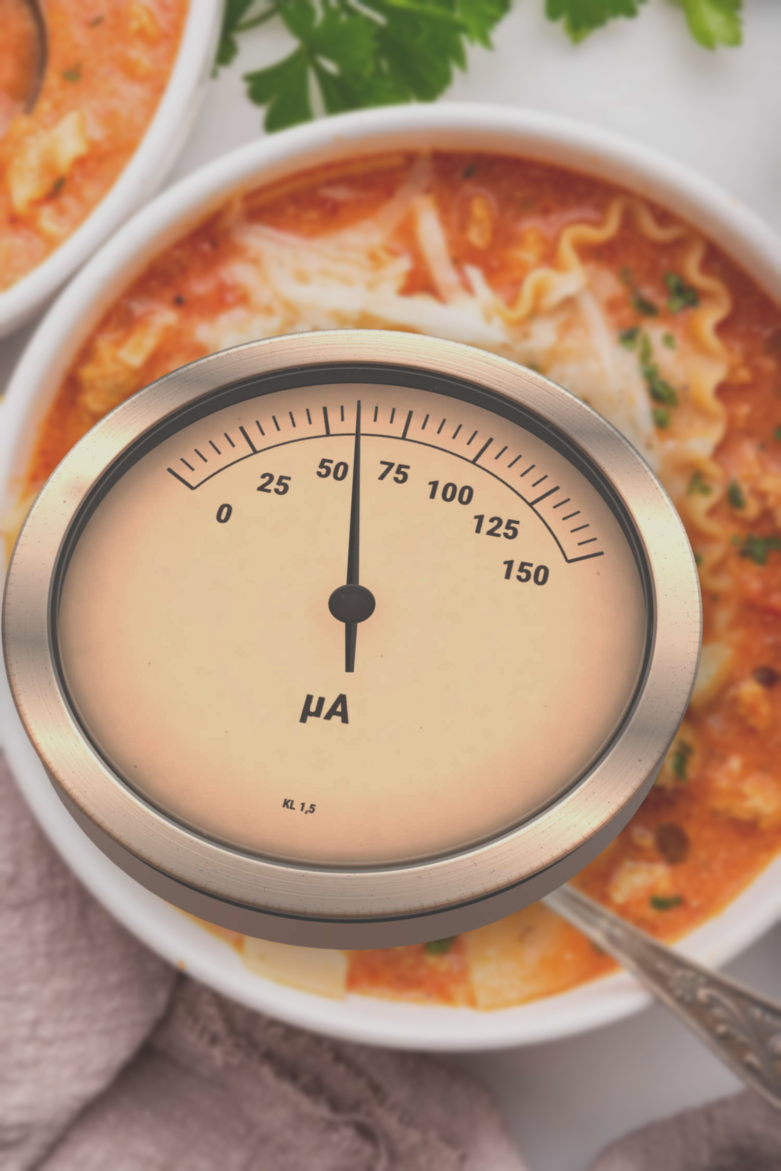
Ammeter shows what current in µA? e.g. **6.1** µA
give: **60** µA
